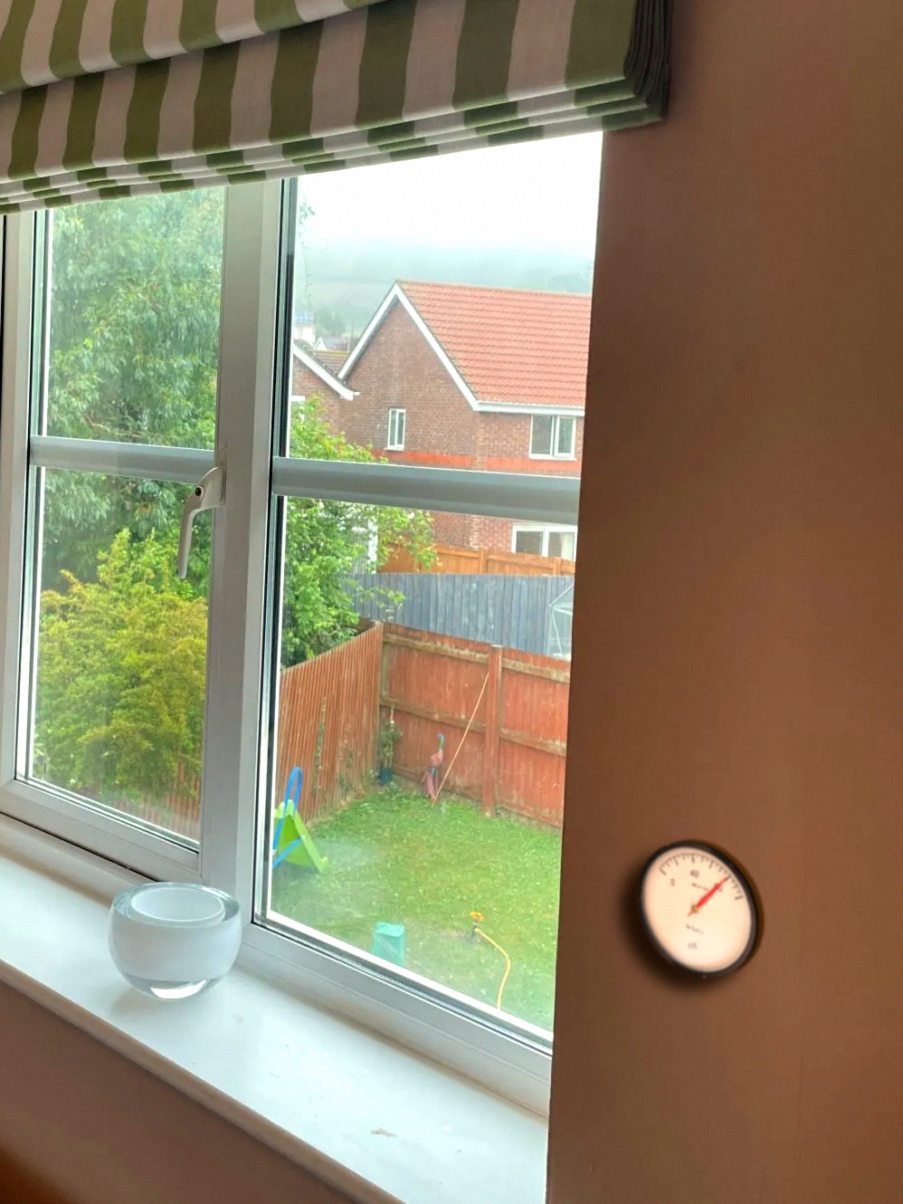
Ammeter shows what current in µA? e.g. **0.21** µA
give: **80** µA
